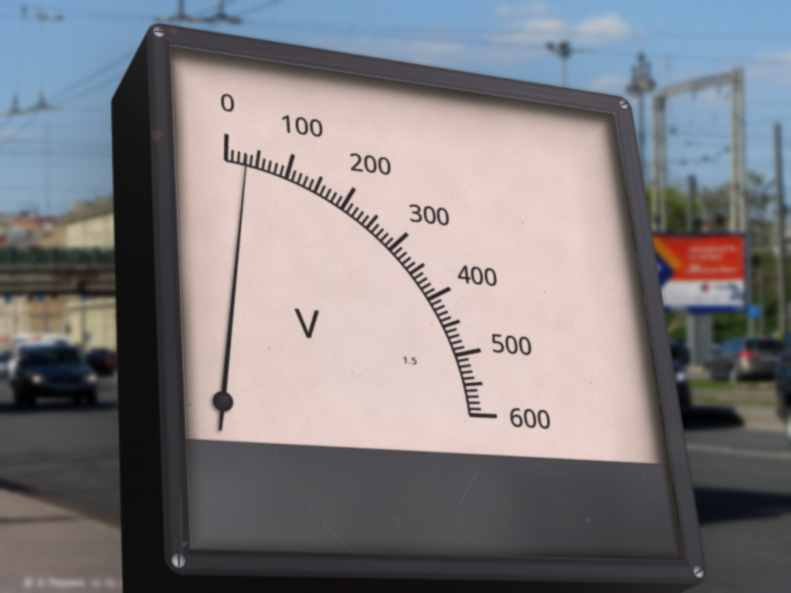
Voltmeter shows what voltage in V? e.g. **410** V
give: **30** V
